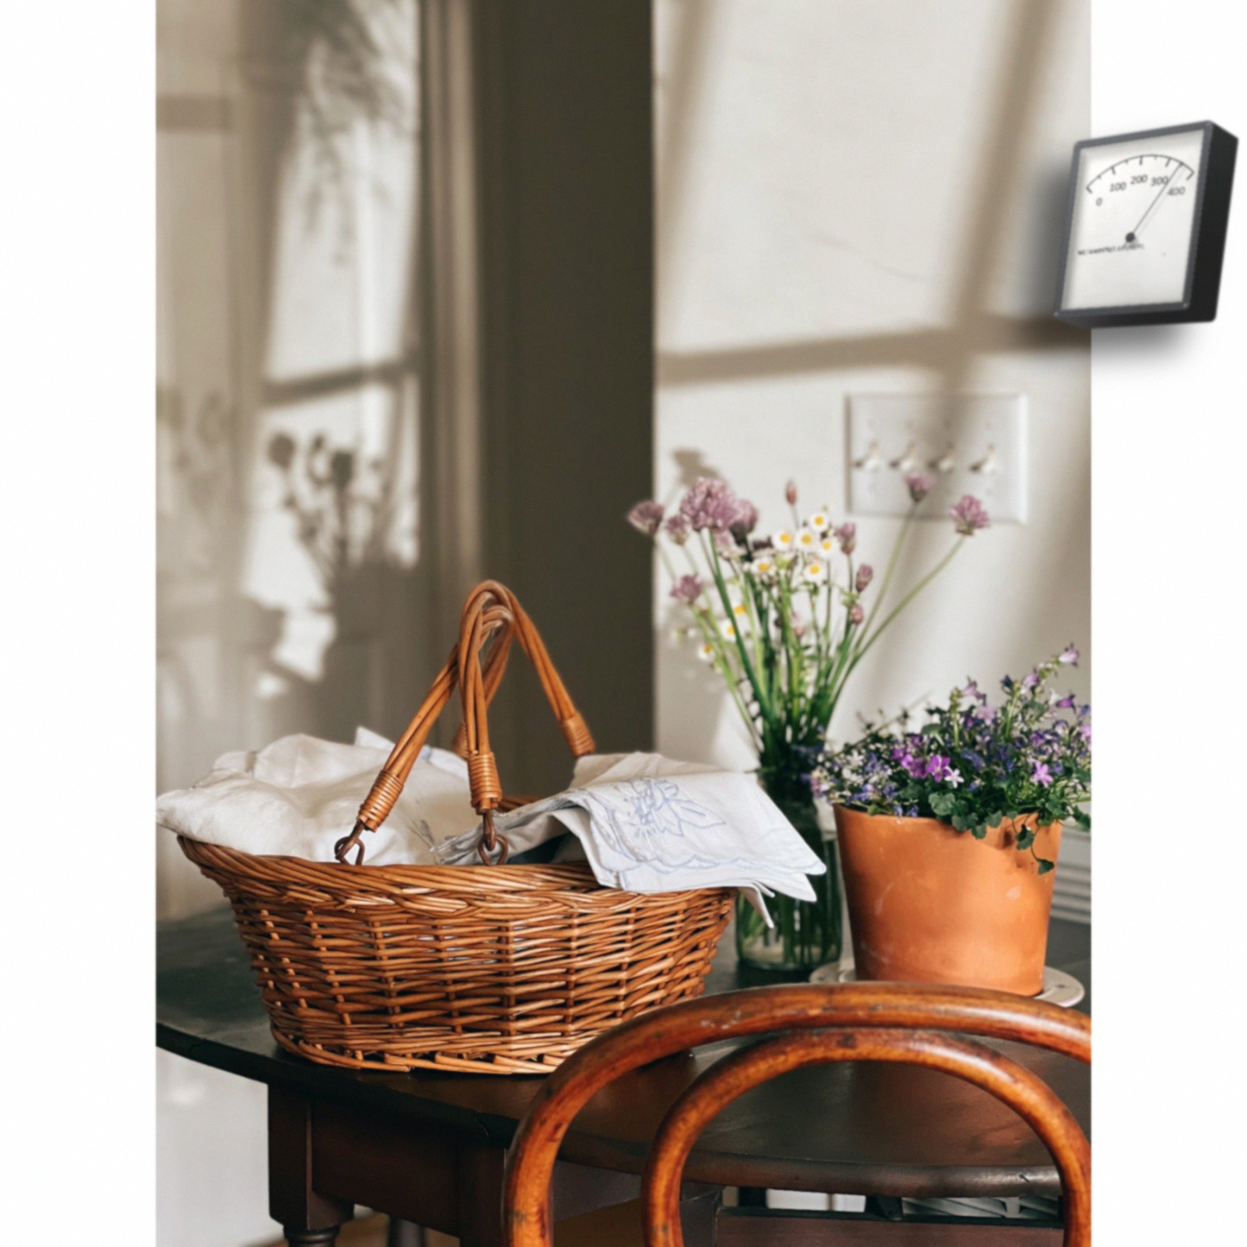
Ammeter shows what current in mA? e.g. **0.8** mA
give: **350** mA
